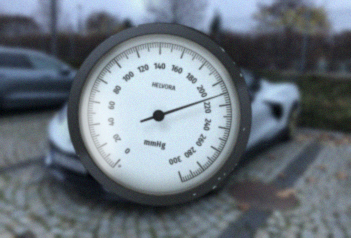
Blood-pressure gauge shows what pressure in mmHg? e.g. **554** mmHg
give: **210** mmHg
